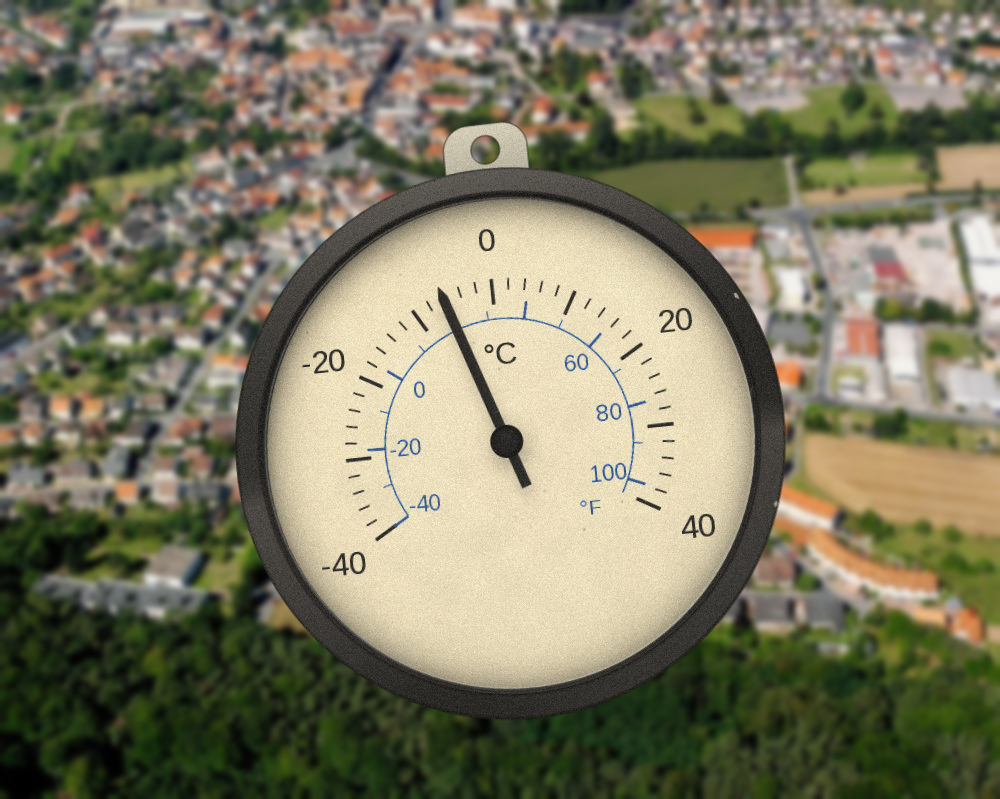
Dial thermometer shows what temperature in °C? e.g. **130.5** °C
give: **-6** °C
